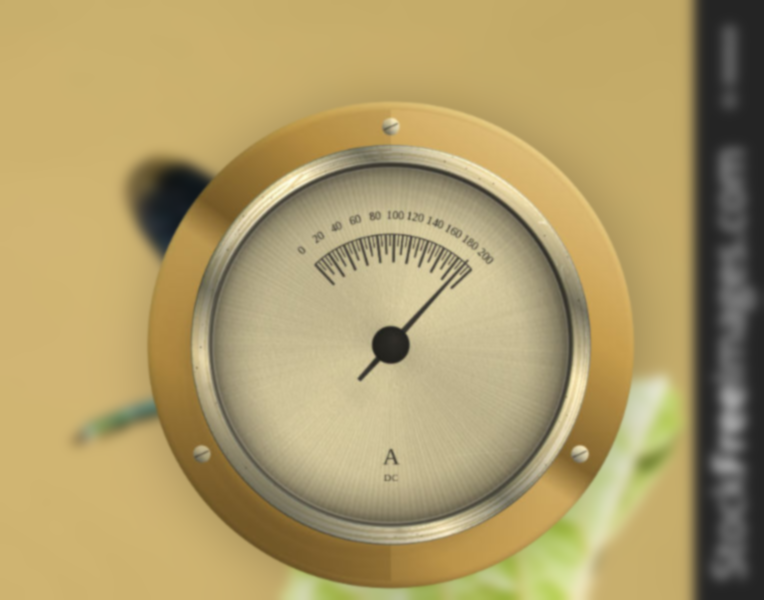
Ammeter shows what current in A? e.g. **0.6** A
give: **190** A
